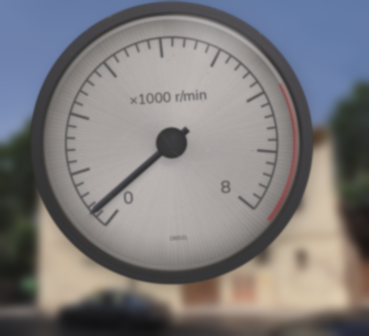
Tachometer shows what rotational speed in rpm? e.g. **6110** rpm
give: **300** rpm
